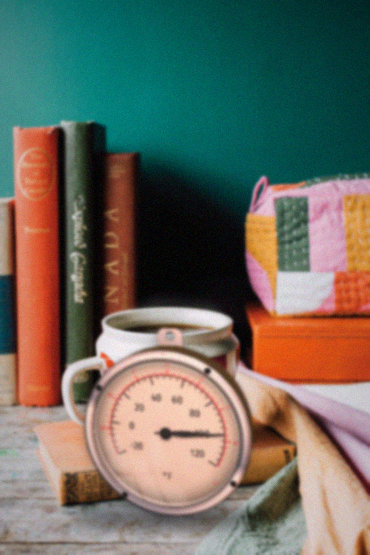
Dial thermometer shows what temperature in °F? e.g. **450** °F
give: **100** °F
